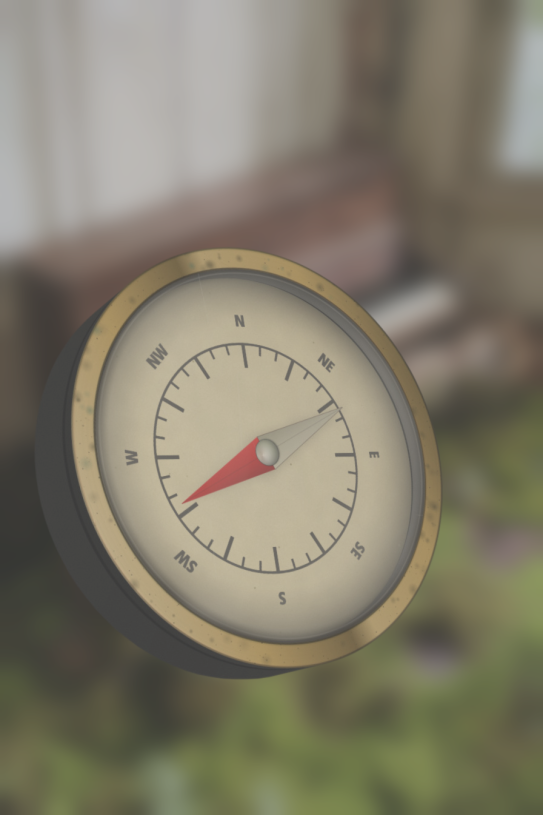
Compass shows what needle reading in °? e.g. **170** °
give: **245** °
